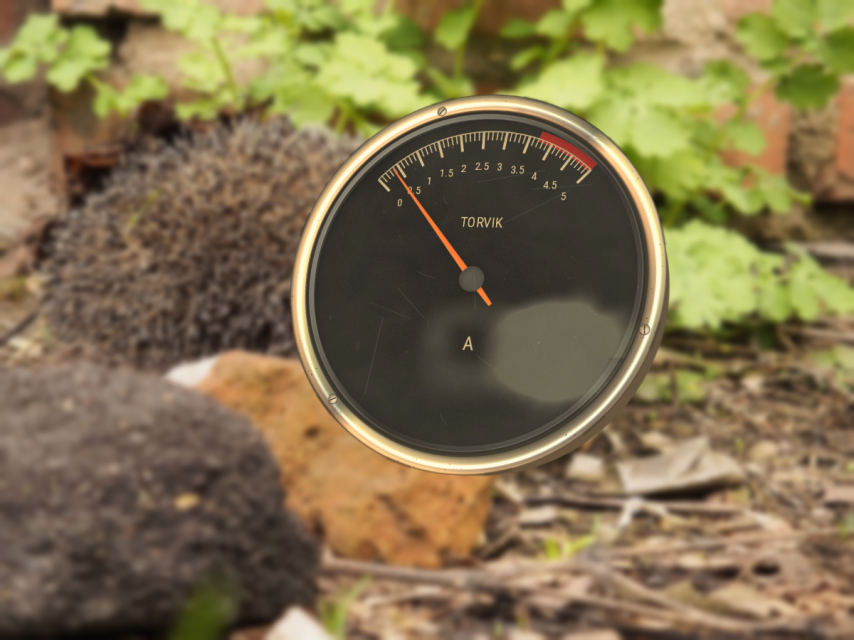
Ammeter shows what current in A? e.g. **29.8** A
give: **0.4** A
